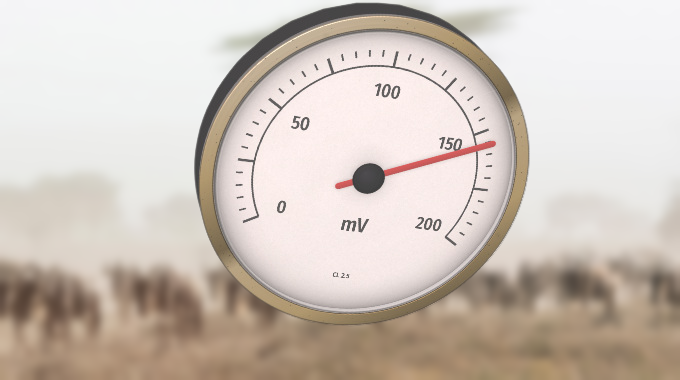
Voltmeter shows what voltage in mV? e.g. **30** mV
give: **155** mV
